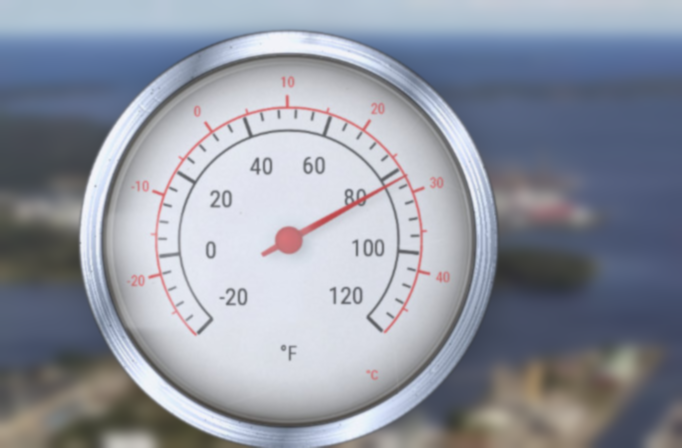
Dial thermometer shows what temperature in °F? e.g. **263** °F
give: **82** °F
